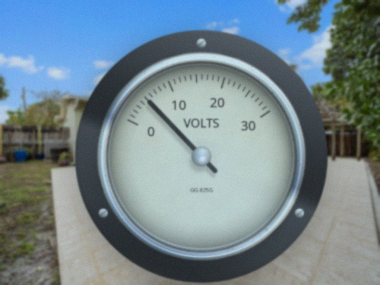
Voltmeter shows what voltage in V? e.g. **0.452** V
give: **5** V
